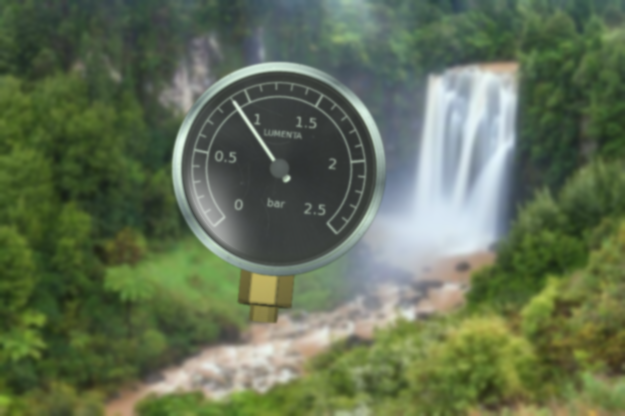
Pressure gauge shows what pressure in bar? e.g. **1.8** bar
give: **0.9** bar
